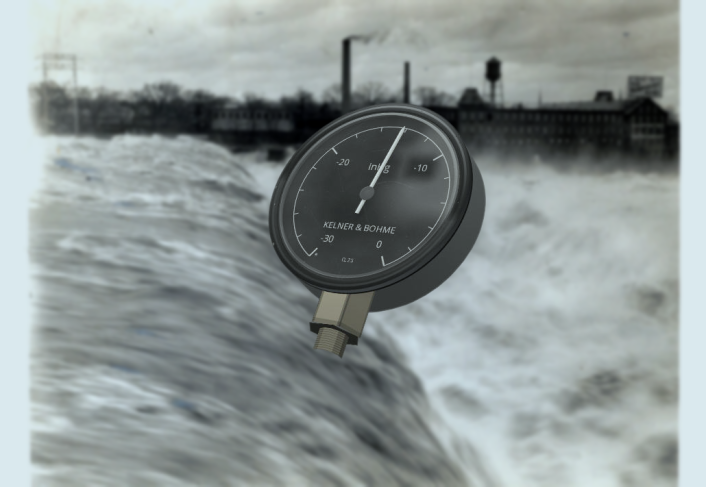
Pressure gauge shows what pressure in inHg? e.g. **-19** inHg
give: **-14** inHg
